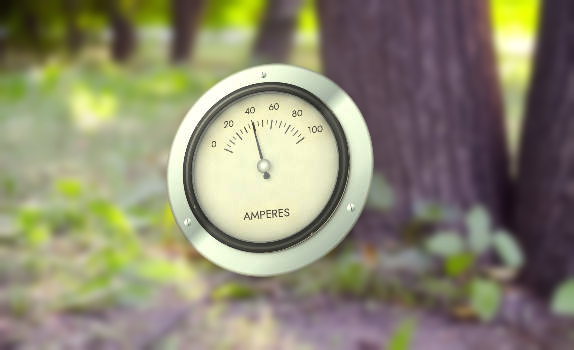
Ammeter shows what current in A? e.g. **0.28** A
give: **40** A
